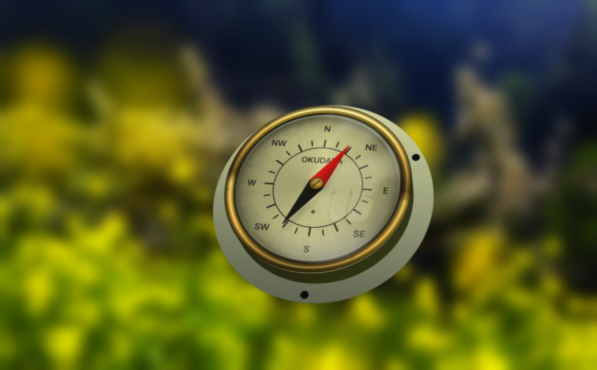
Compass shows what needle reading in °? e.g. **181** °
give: **30** °
